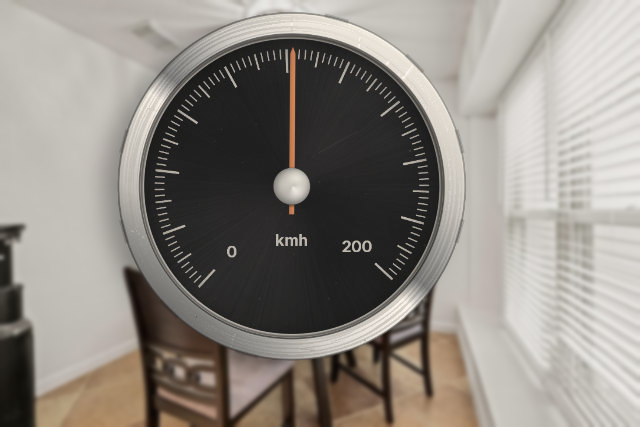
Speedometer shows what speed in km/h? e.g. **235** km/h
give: **102** km/h
